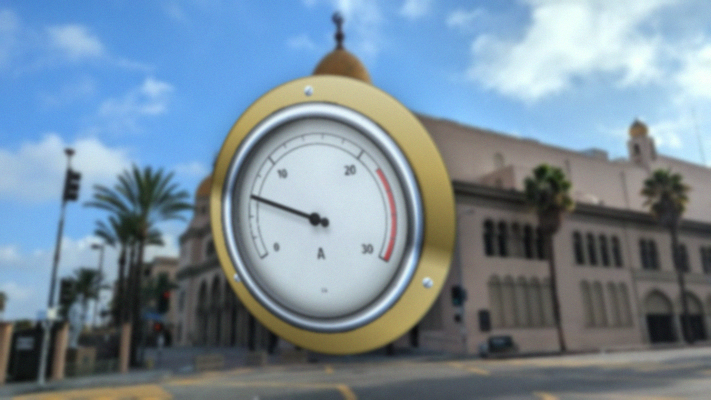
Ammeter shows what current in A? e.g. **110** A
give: **6** A
